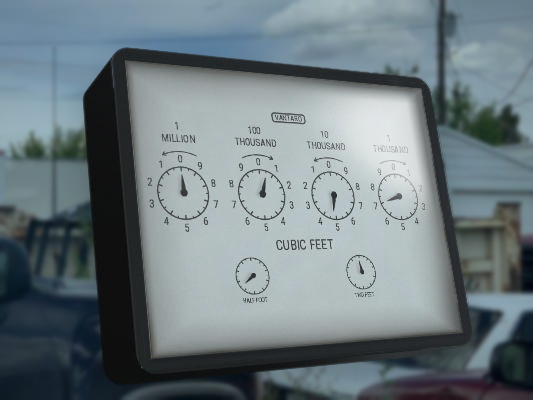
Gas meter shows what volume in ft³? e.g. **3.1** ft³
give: **4700** ft³
